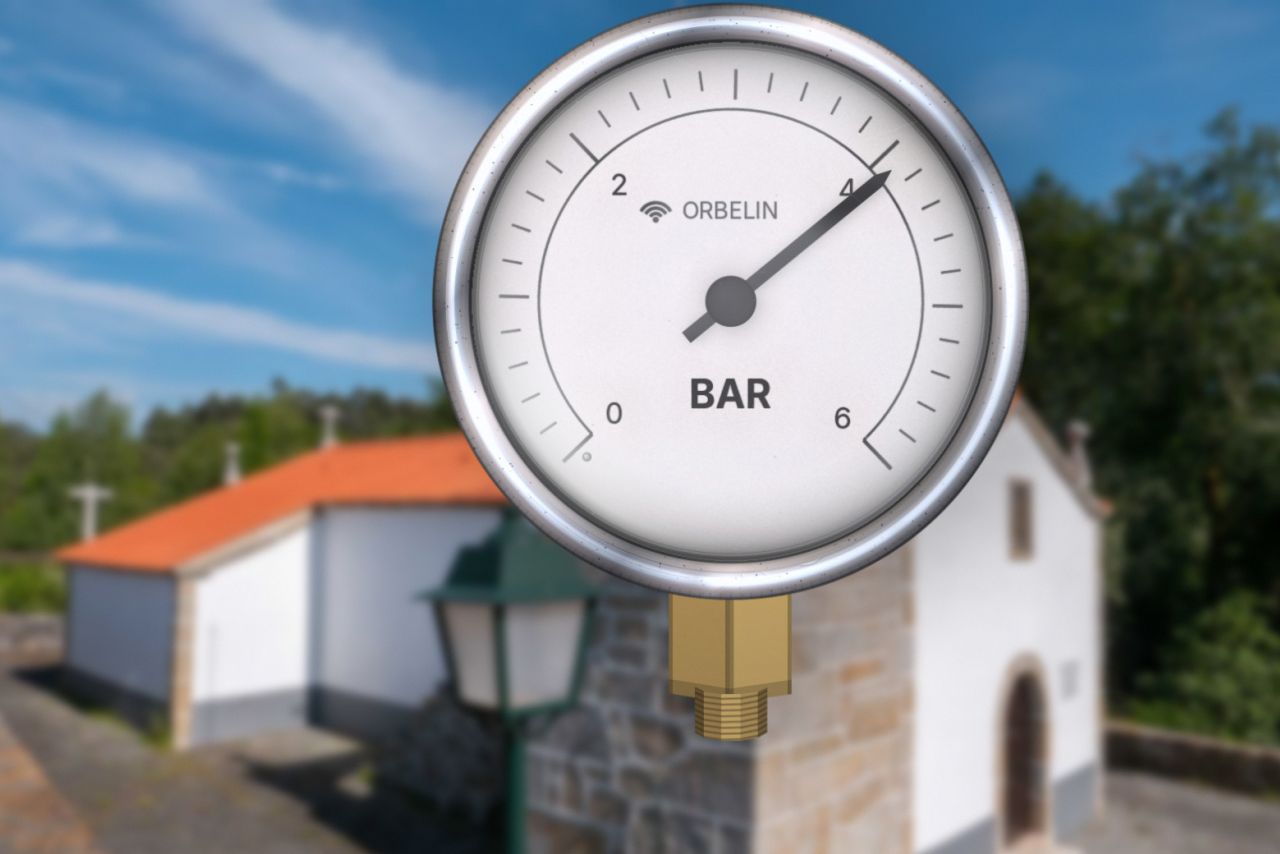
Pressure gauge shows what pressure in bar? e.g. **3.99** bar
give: **4.1** bar
